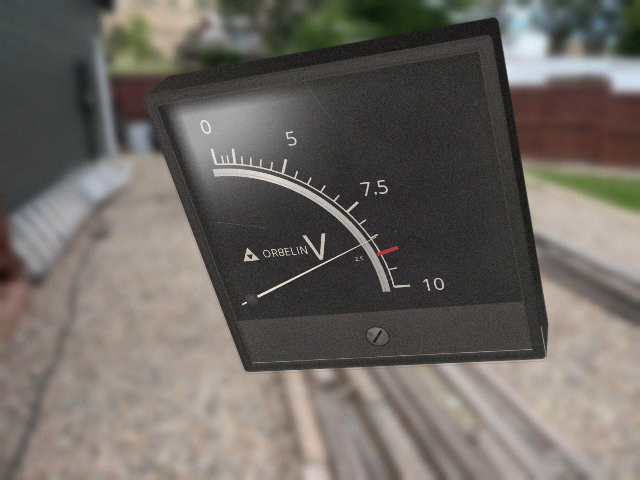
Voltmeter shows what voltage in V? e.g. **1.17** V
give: **8.5** V
